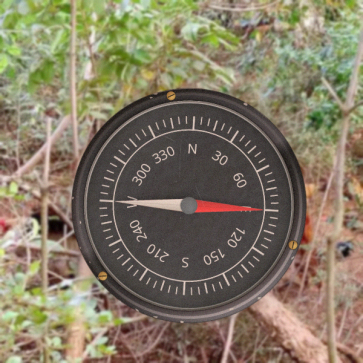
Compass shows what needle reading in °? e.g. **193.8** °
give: **90** °
